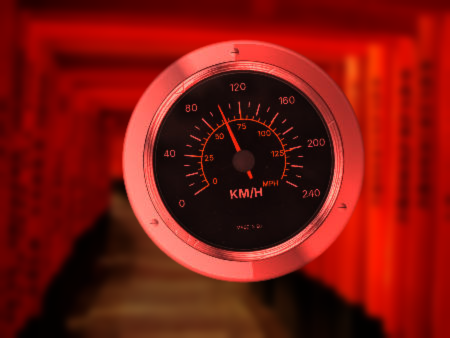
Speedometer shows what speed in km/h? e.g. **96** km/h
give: **100** km/h
